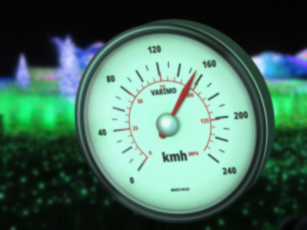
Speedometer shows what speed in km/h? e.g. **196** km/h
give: **155** km/h
